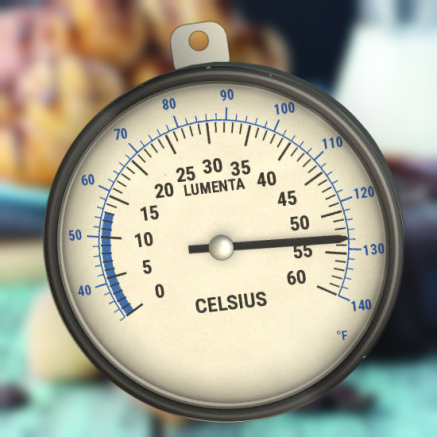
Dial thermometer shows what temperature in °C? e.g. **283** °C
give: **53** °C
